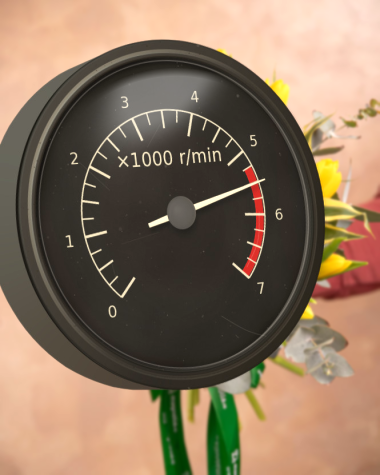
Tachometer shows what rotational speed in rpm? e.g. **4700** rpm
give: **5500** rpm
